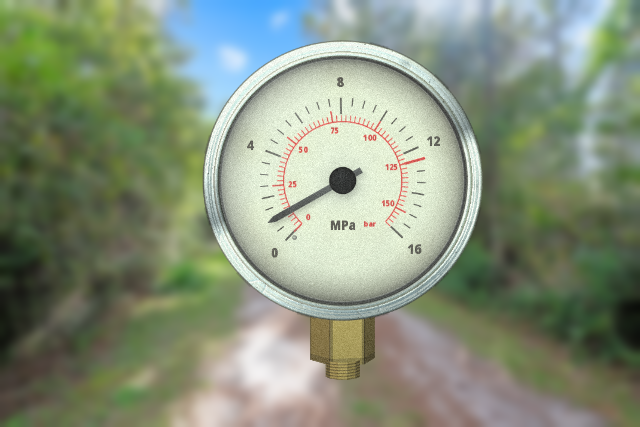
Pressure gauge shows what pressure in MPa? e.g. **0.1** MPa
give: **1** MPa
